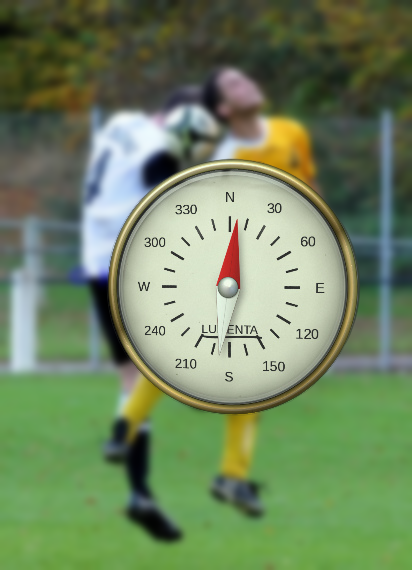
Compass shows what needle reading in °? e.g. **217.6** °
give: **7.5** °
